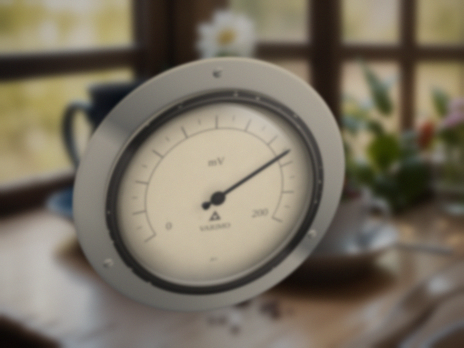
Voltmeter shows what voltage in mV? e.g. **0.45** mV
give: **150** mV
